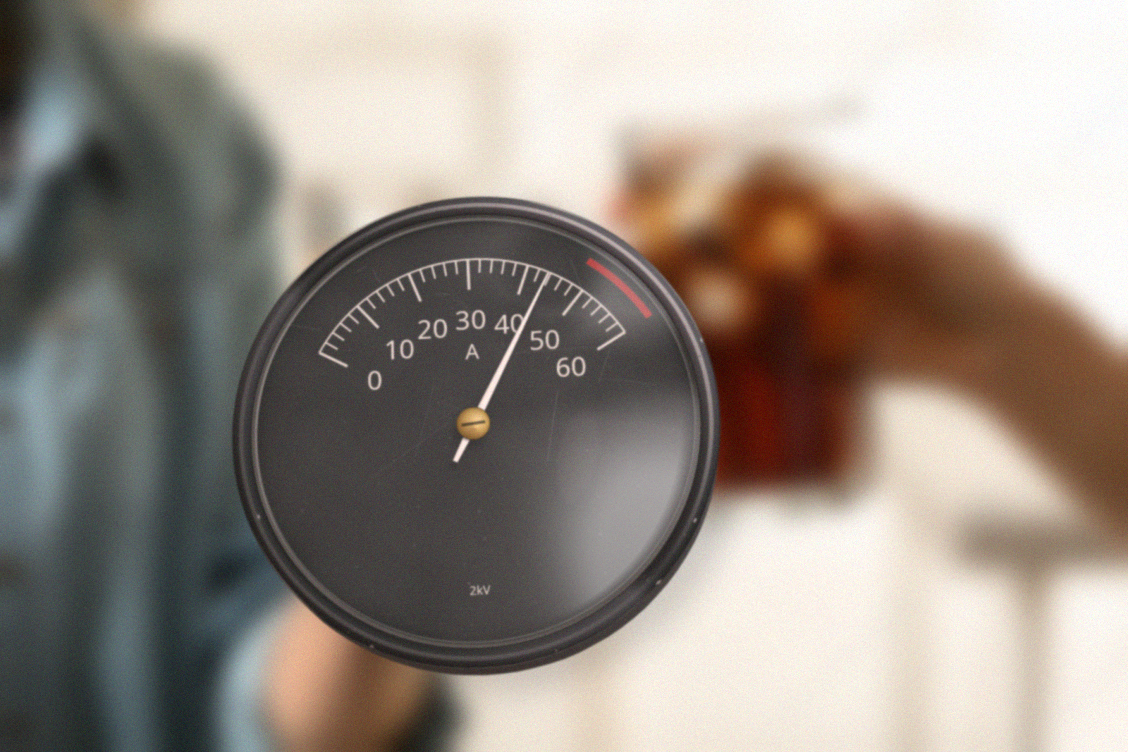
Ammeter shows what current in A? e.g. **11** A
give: **44** A
